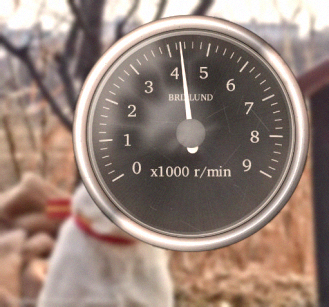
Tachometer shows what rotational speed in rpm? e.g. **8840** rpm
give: **4300** rpm
